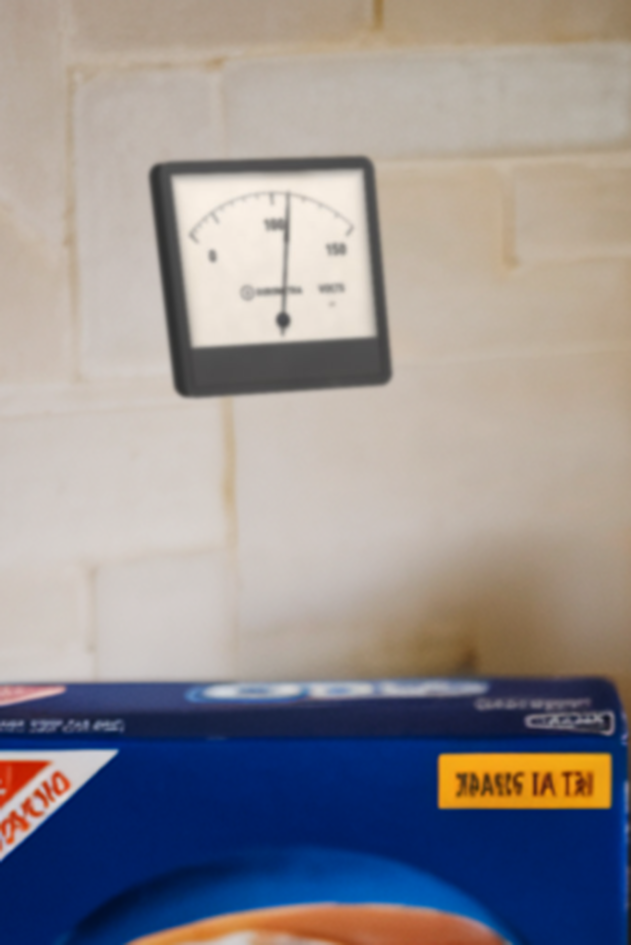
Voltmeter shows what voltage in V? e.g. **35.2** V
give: **110** V
